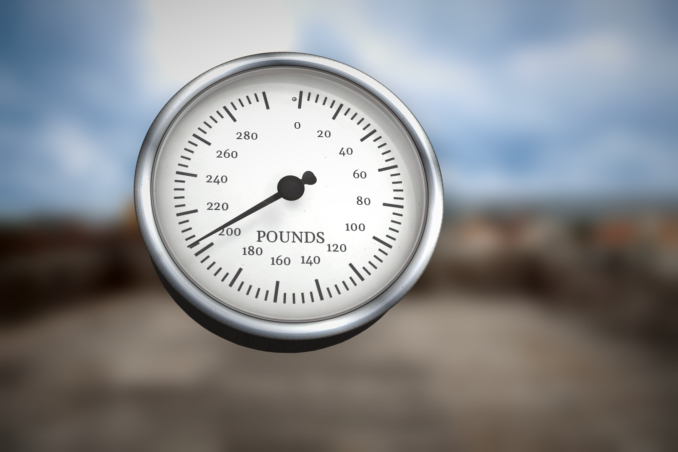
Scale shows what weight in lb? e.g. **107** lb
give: **204** lb
